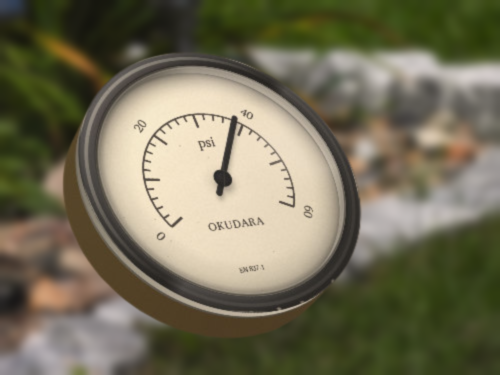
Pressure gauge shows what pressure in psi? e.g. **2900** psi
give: **38** psi
